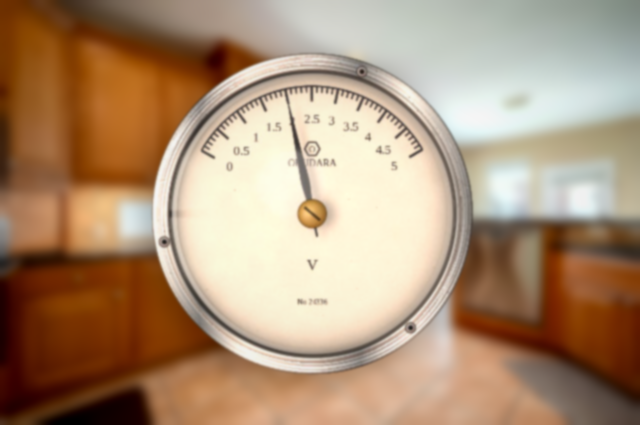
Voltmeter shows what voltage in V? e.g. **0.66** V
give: **2** V
